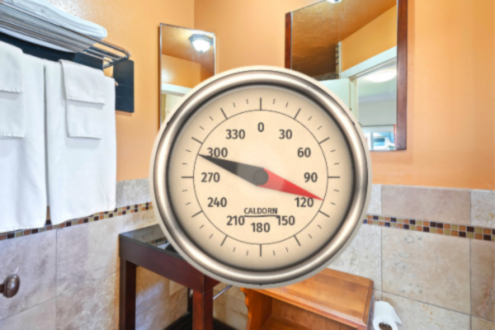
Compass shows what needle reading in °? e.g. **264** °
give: **110** °
